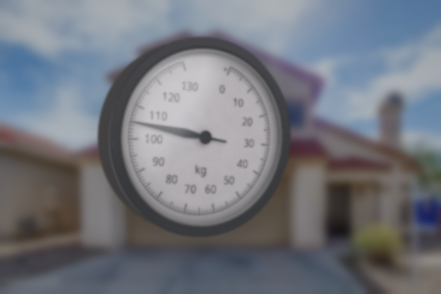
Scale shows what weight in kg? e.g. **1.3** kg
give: **105** kg
